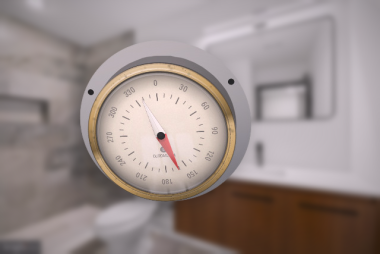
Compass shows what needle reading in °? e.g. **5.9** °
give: **160** °
